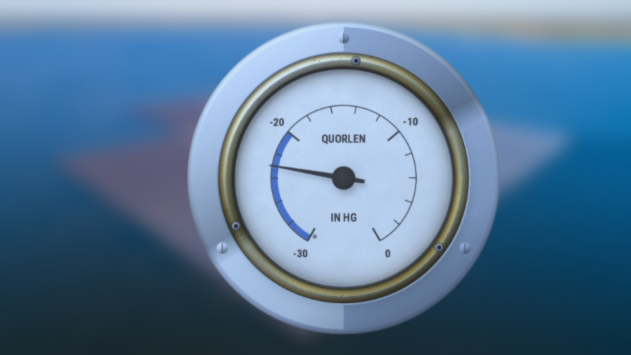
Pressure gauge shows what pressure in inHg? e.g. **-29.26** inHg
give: **-23** inHg
